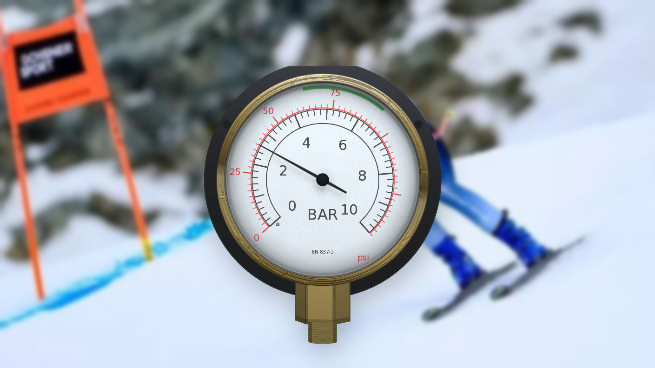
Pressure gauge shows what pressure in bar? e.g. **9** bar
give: **2.6** bar
